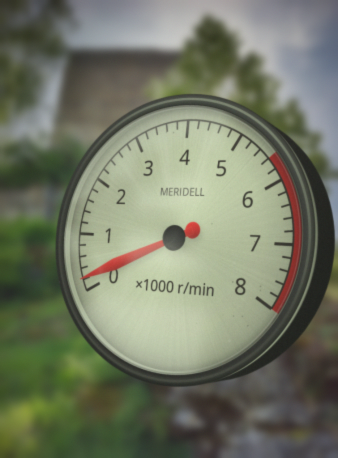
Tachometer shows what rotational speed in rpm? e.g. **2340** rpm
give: **200** rpm
